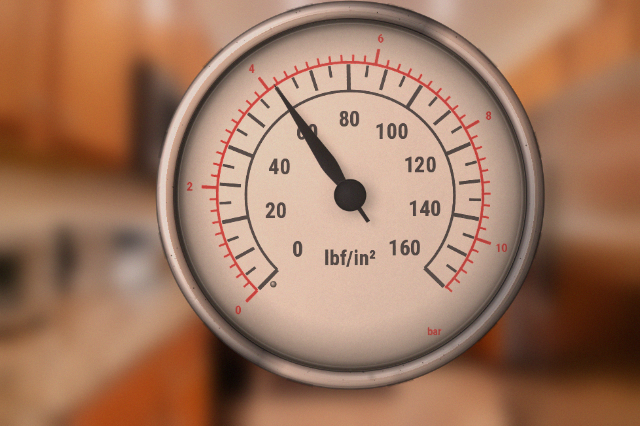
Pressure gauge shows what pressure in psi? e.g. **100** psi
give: **60** psi
